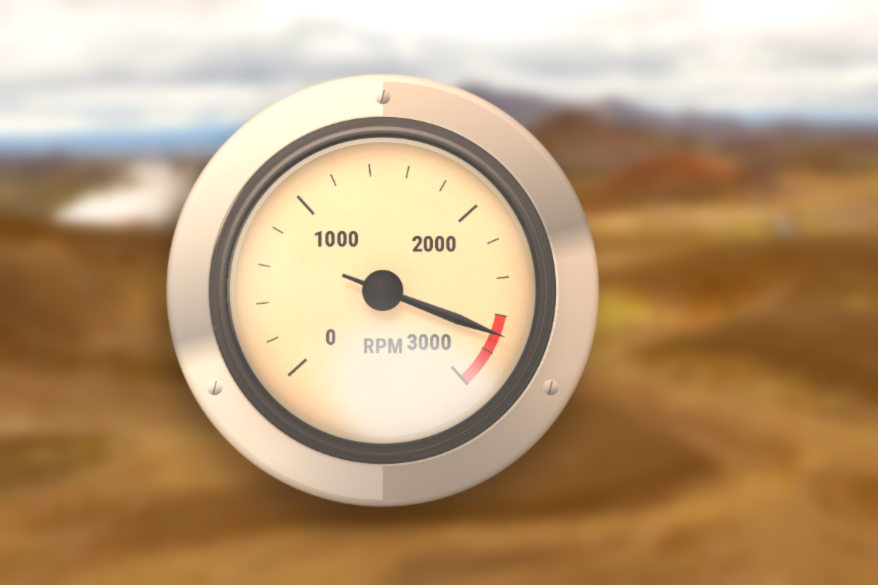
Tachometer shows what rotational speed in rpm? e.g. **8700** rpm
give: **2700** rpm
